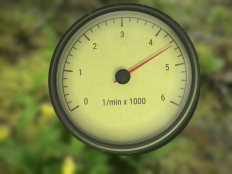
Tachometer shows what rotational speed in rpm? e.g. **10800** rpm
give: **4500** rpm
